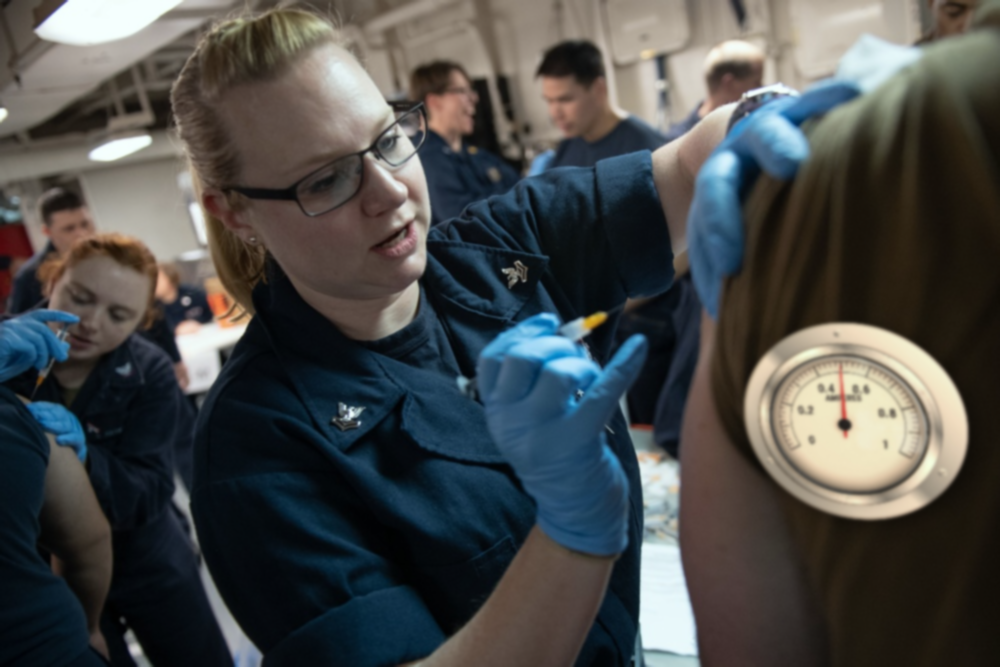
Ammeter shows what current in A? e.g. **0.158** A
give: **0.5** A
